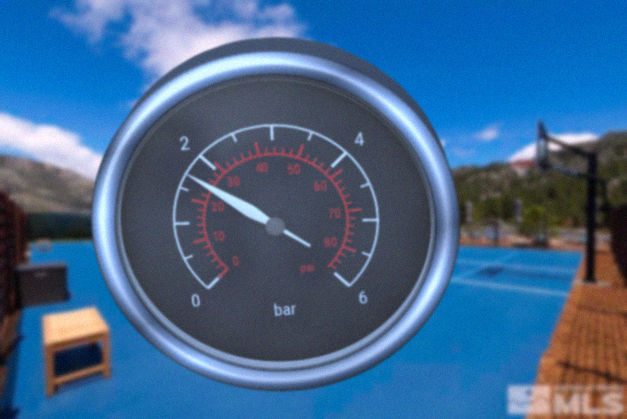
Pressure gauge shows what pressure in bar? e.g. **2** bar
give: **1.75** bar
